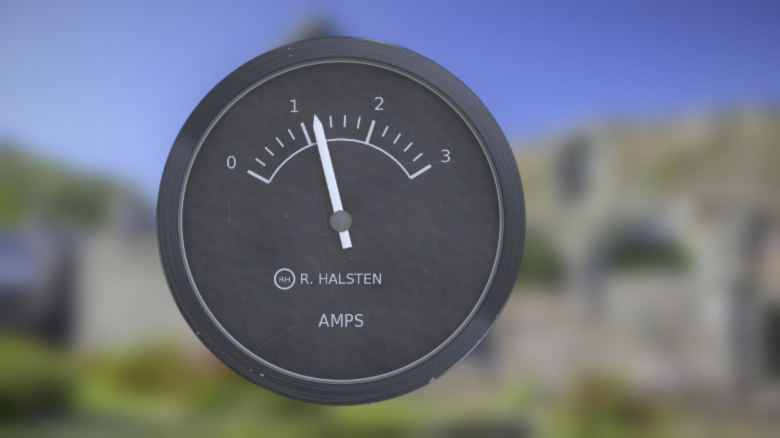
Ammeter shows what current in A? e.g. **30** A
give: **1.2** A
